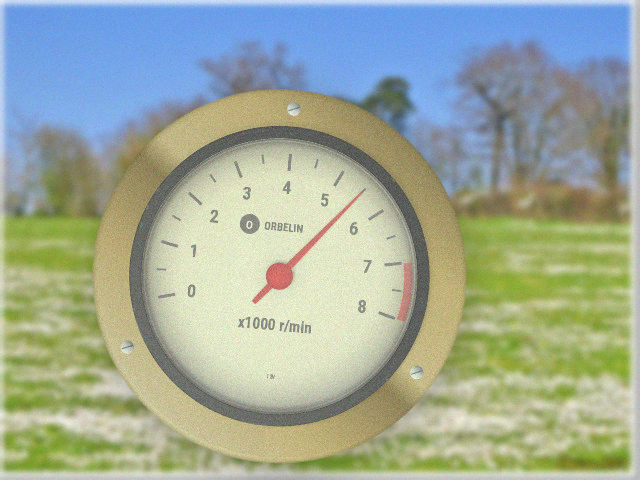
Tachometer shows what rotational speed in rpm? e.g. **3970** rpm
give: **5500** rpm
